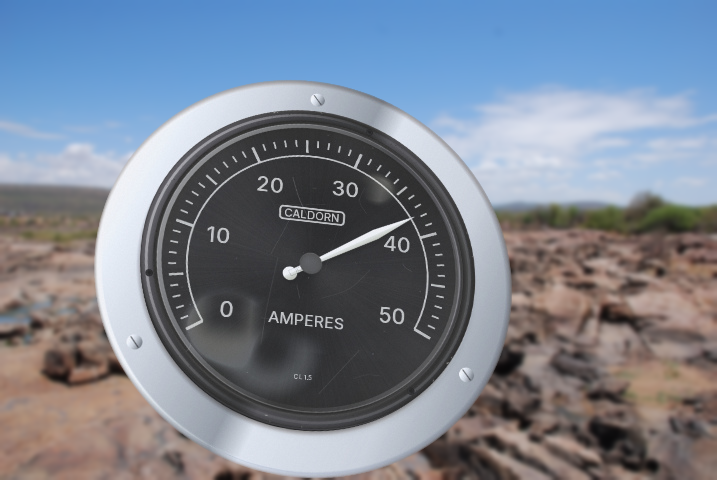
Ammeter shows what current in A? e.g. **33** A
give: **38** A
